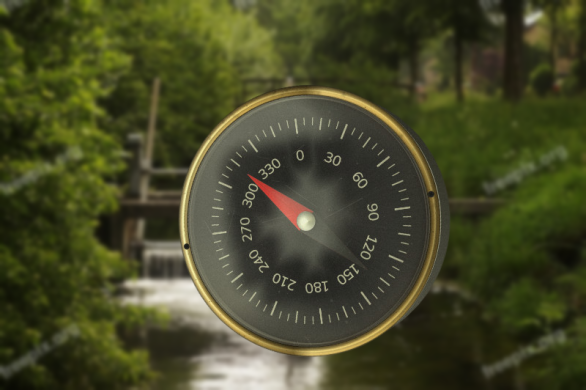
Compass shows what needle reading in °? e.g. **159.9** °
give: **315** °
